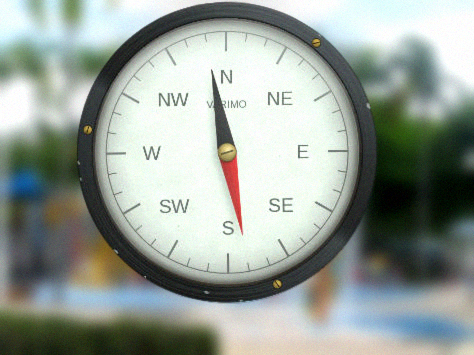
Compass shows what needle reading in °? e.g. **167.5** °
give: **170** °
